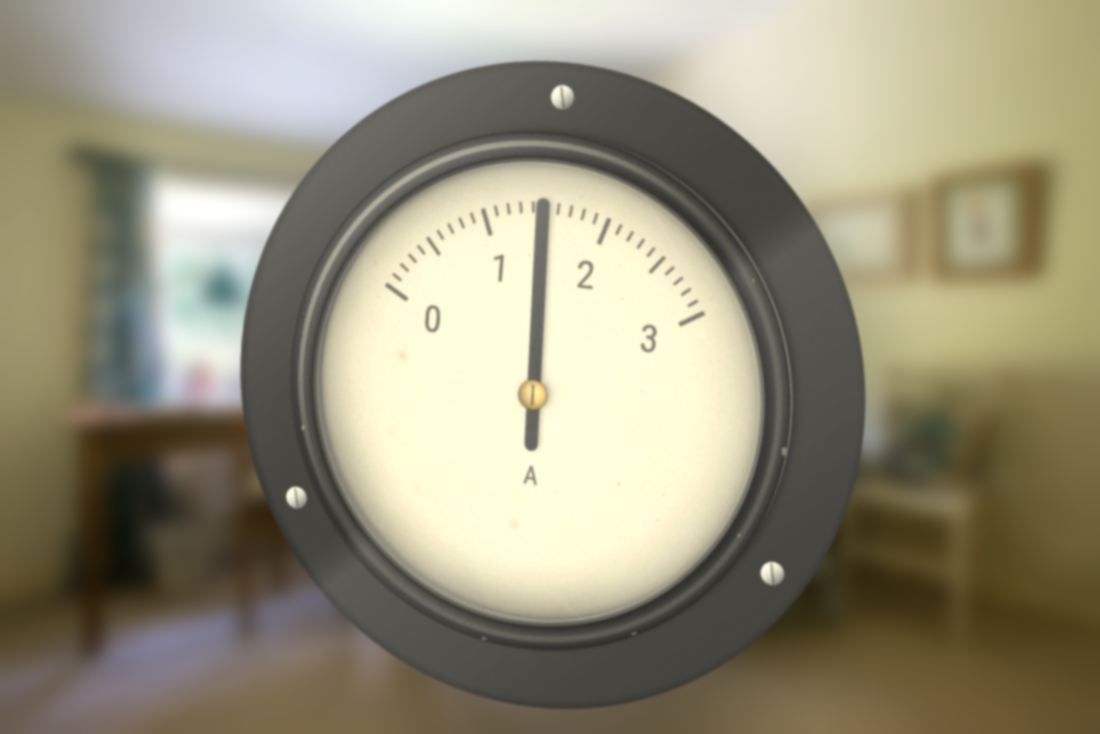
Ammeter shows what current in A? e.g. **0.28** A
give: **1.5** A
